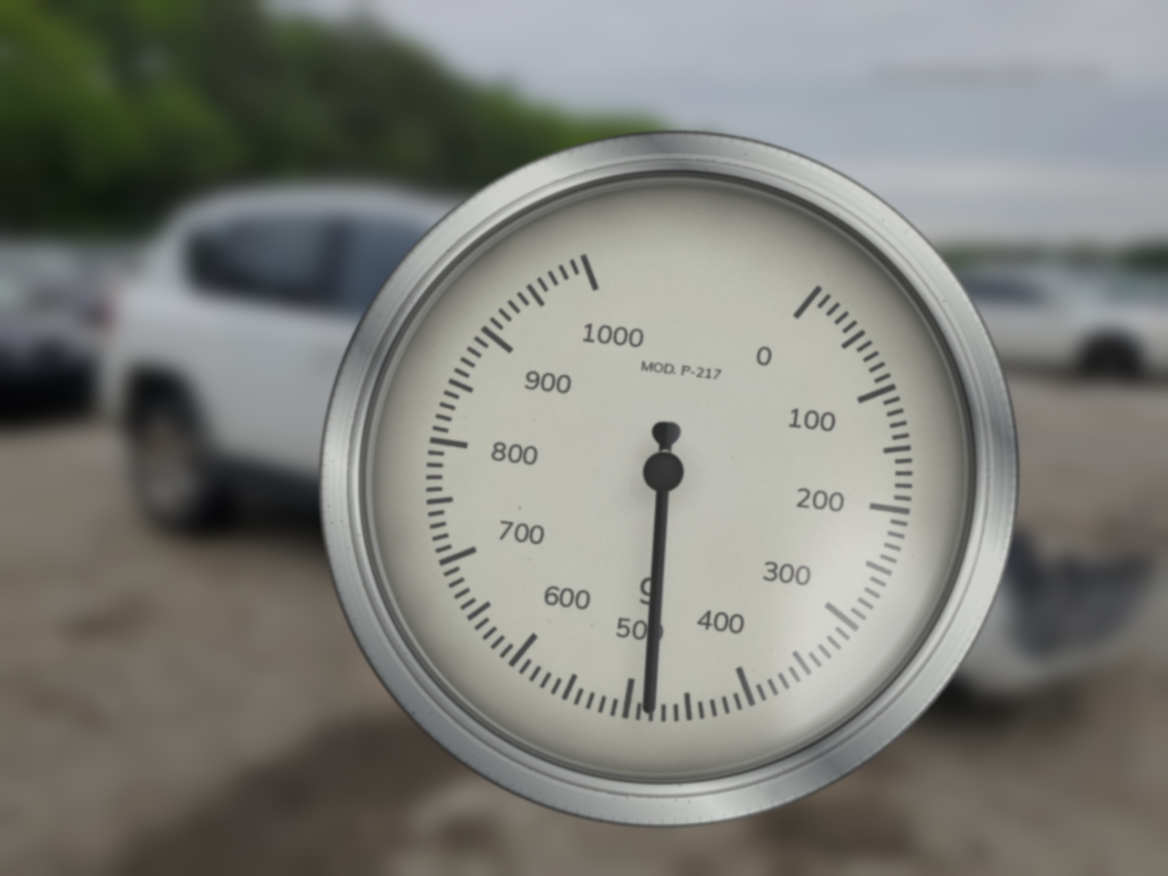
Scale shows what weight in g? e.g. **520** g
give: **480** g
